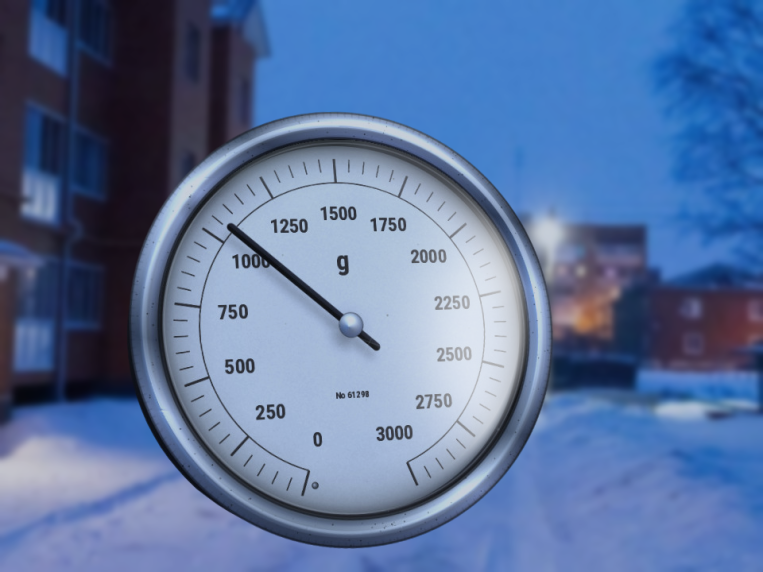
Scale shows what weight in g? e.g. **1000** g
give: **1050** g
